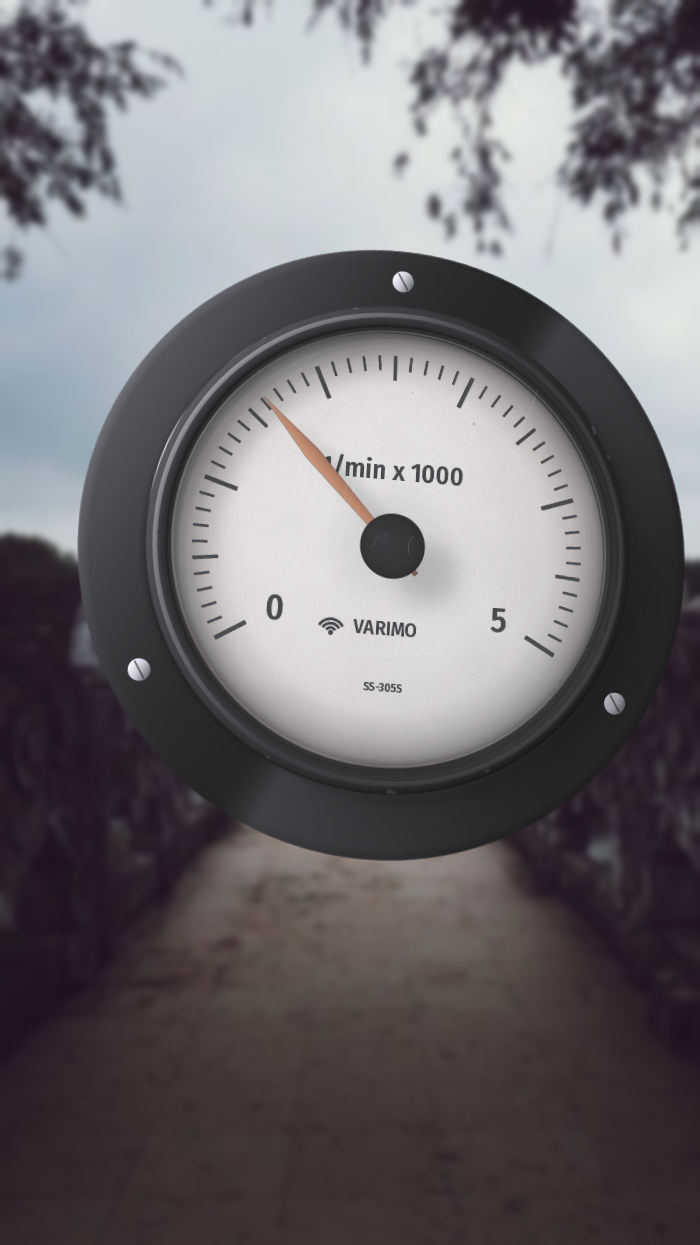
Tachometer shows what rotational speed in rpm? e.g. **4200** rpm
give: **1600** rpm
